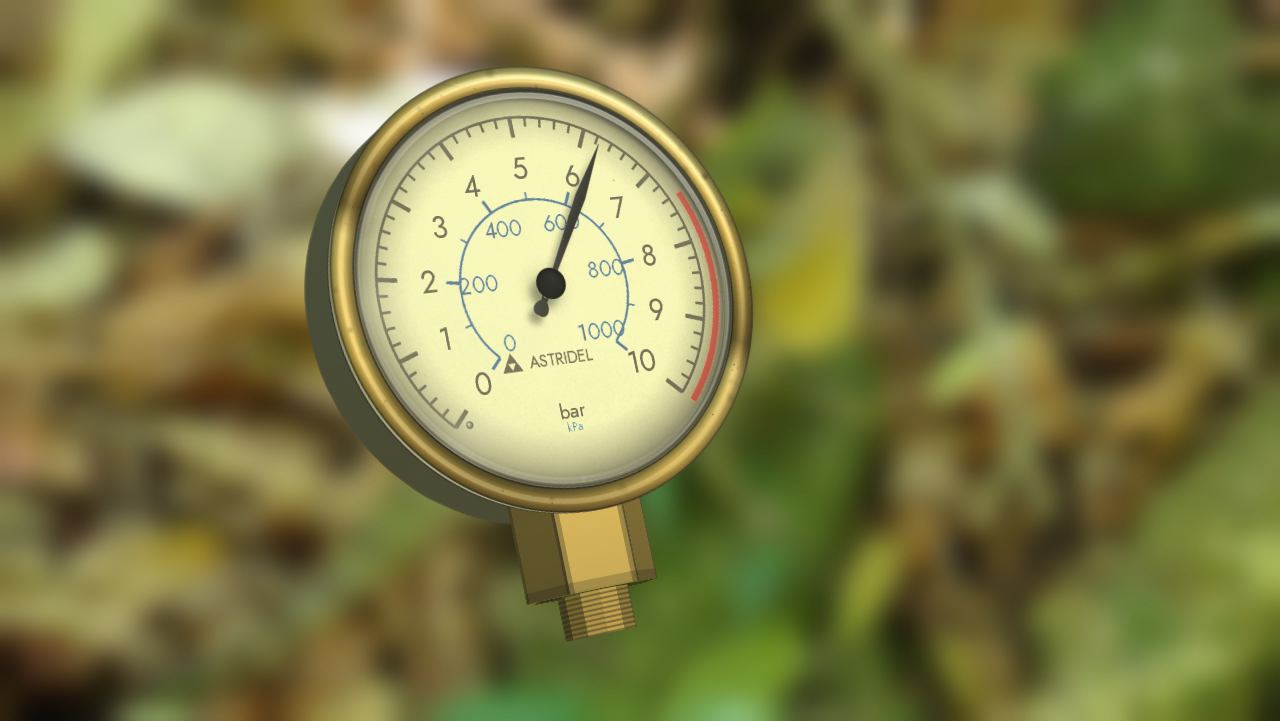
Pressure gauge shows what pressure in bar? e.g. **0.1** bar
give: **6.2** bar
